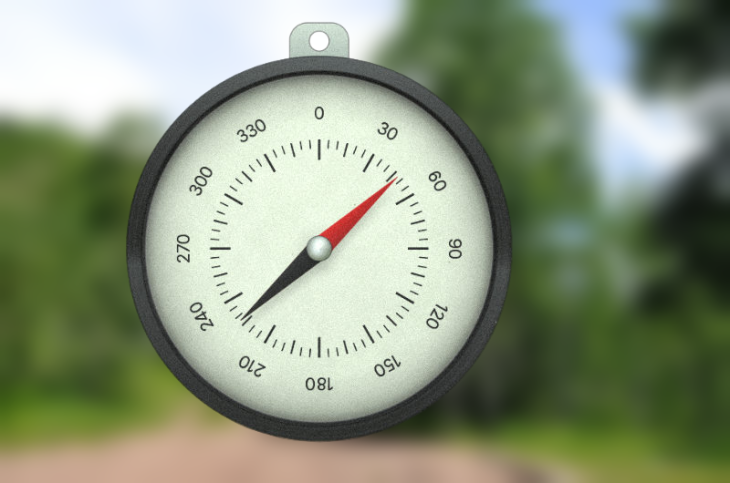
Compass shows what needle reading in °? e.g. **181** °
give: **47.5** °
